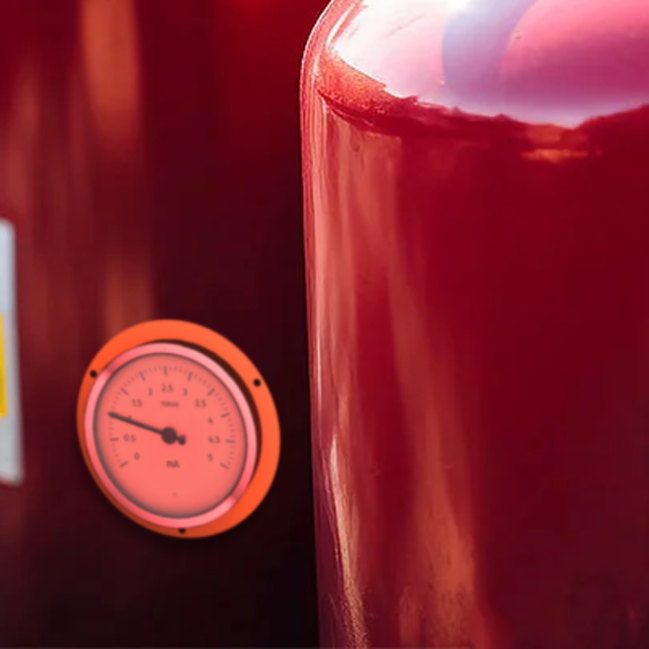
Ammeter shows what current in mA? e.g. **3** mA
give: **1** mA
